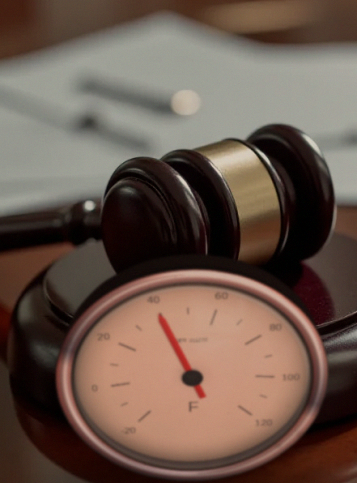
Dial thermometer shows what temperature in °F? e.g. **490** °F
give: **40** °F
